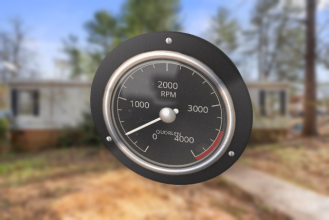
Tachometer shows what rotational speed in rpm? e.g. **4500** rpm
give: **400** rpm
